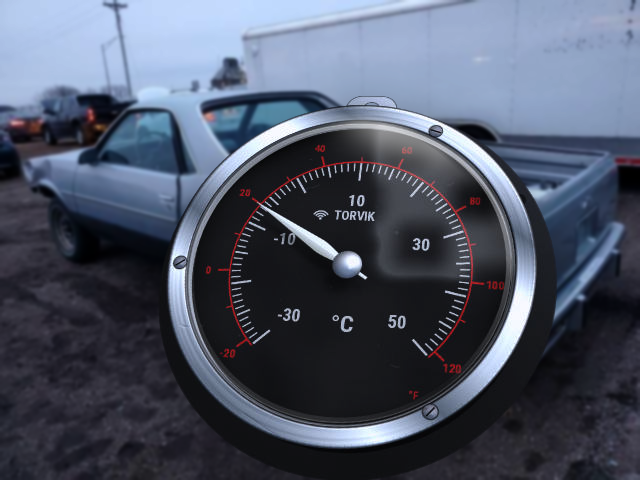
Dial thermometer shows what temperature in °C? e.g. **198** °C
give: **-7** °C
